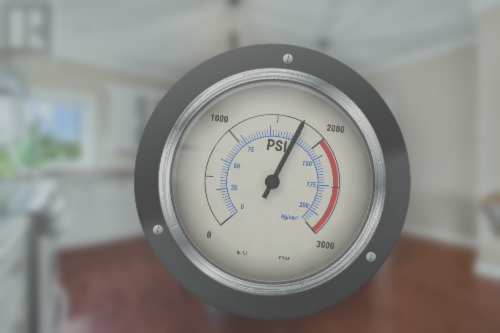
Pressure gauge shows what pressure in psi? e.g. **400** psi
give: **1750** psi
